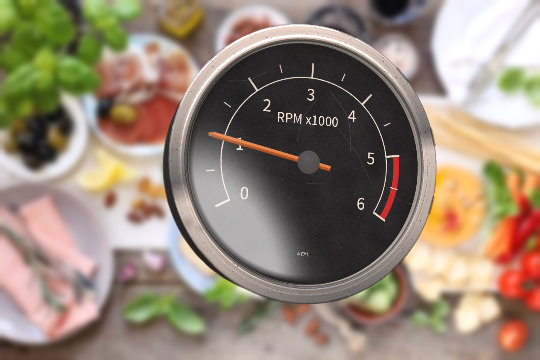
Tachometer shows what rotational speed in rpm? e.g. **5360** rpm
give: **1000** rpm
